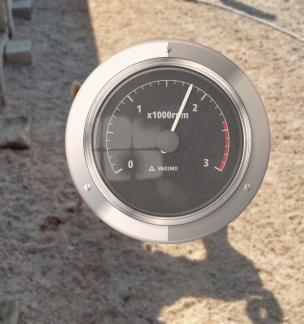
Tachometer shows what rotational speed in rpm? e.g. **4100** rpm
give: **1800** rpm
